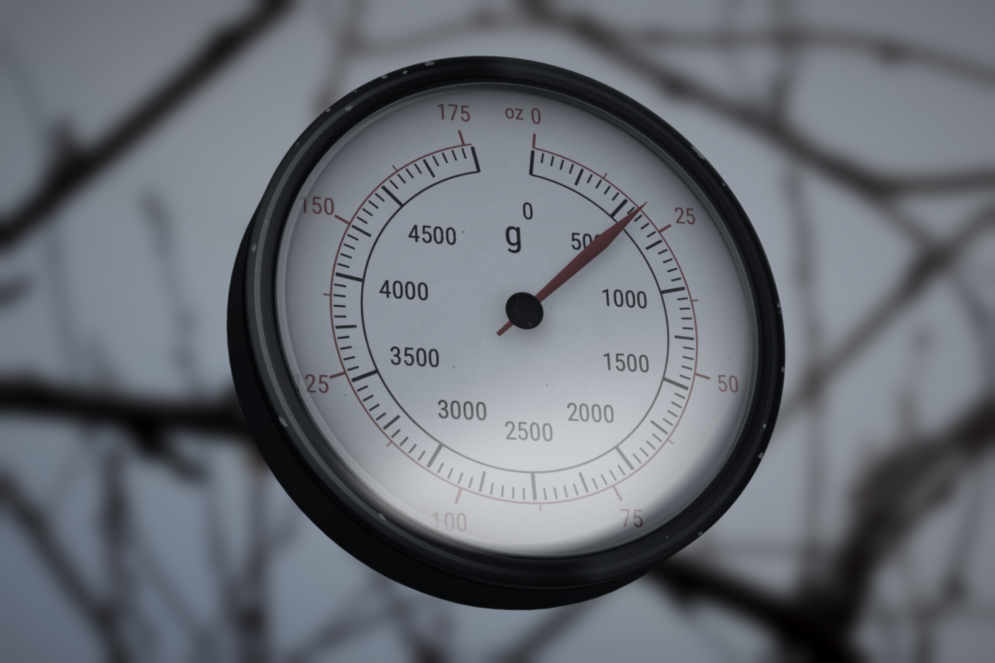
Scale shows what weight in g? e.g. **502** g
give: **575** g
